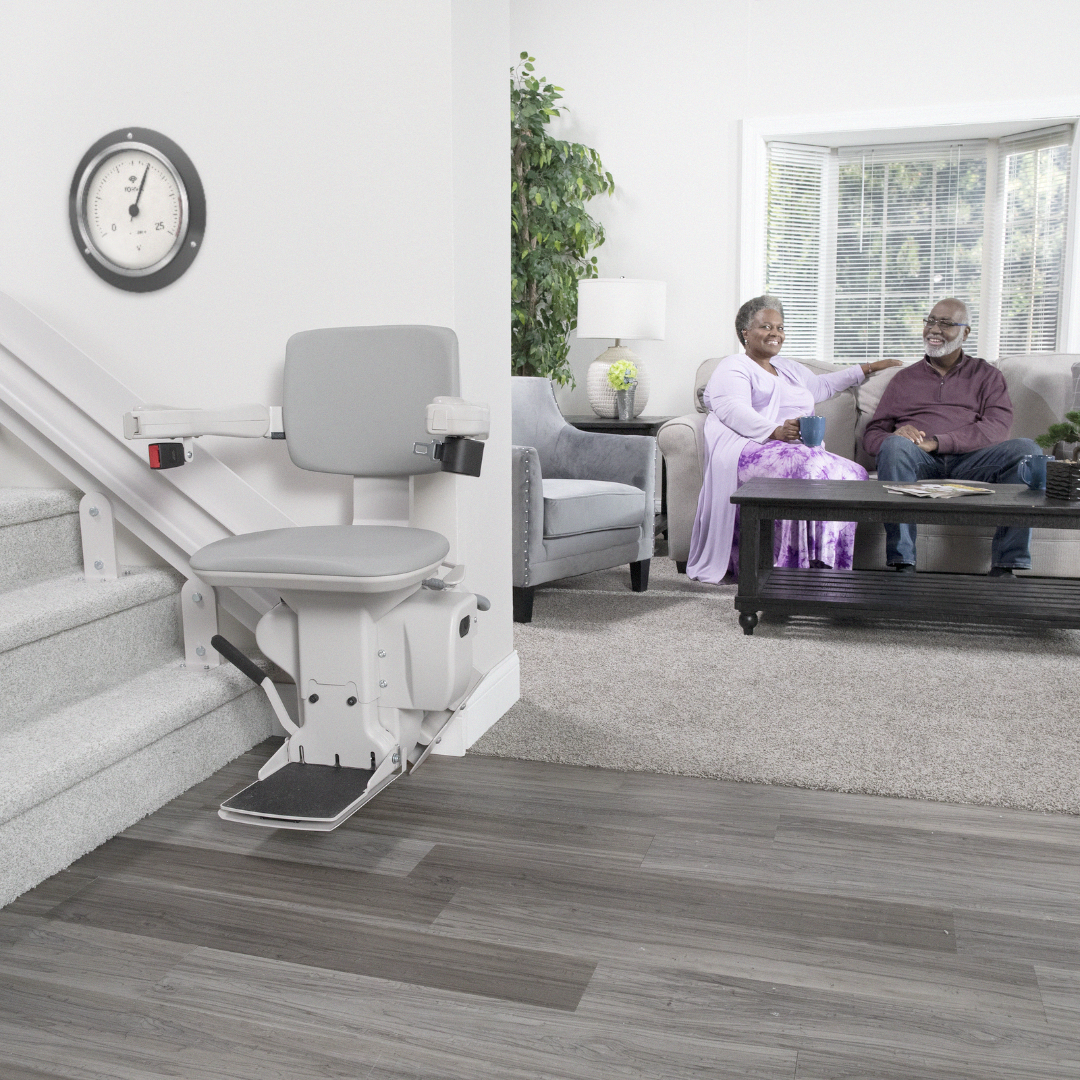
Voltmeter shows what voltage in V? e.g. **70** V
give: **15** V
